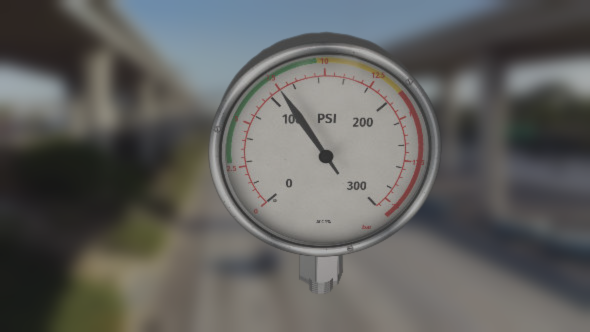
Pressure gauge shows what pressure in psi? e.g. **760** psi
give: **110** psi
